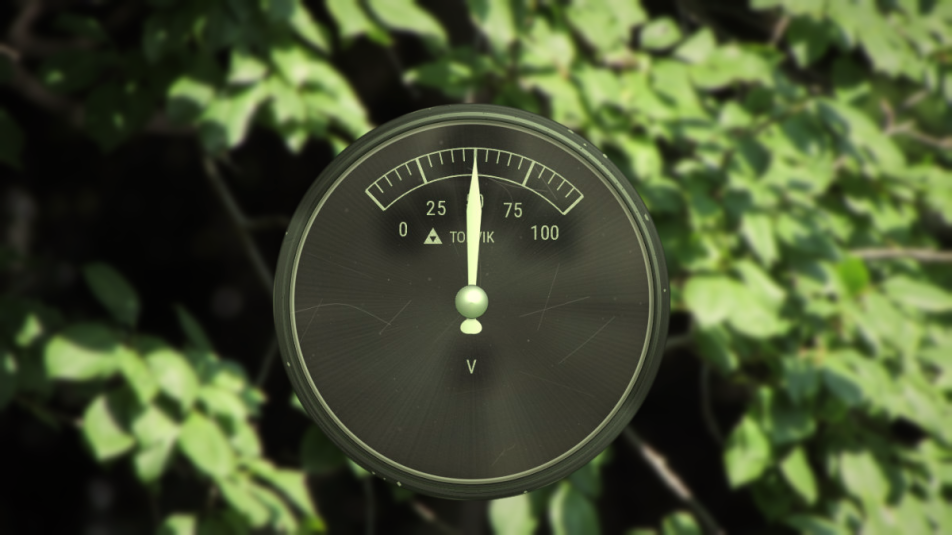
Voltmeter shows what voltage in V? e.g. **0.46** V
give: **50** V
